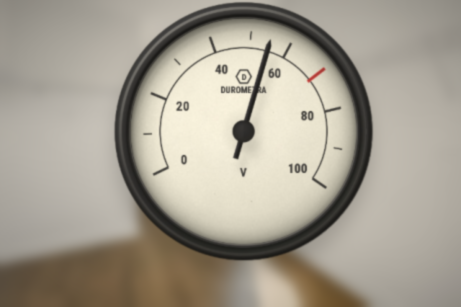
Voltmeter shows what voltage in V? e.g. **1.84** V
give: **55** V
